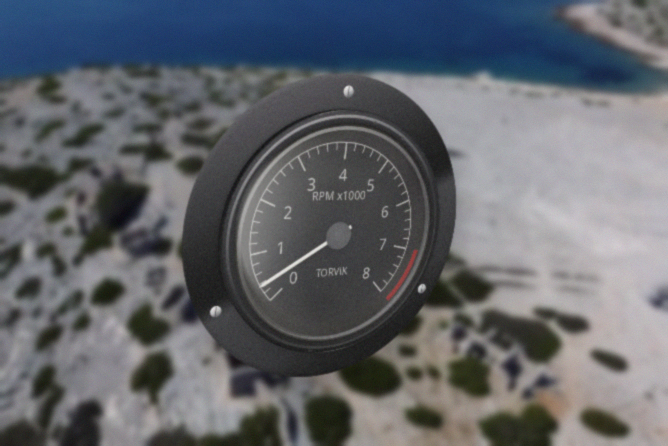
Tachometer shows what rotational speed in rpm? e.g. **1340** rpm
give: **400** rpm
